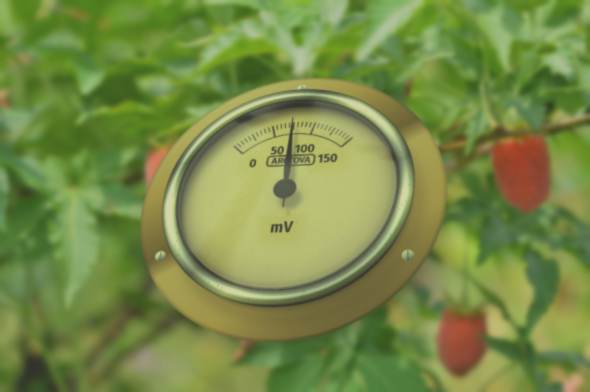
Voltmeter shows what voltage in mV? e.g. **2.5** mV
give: **75** mV
